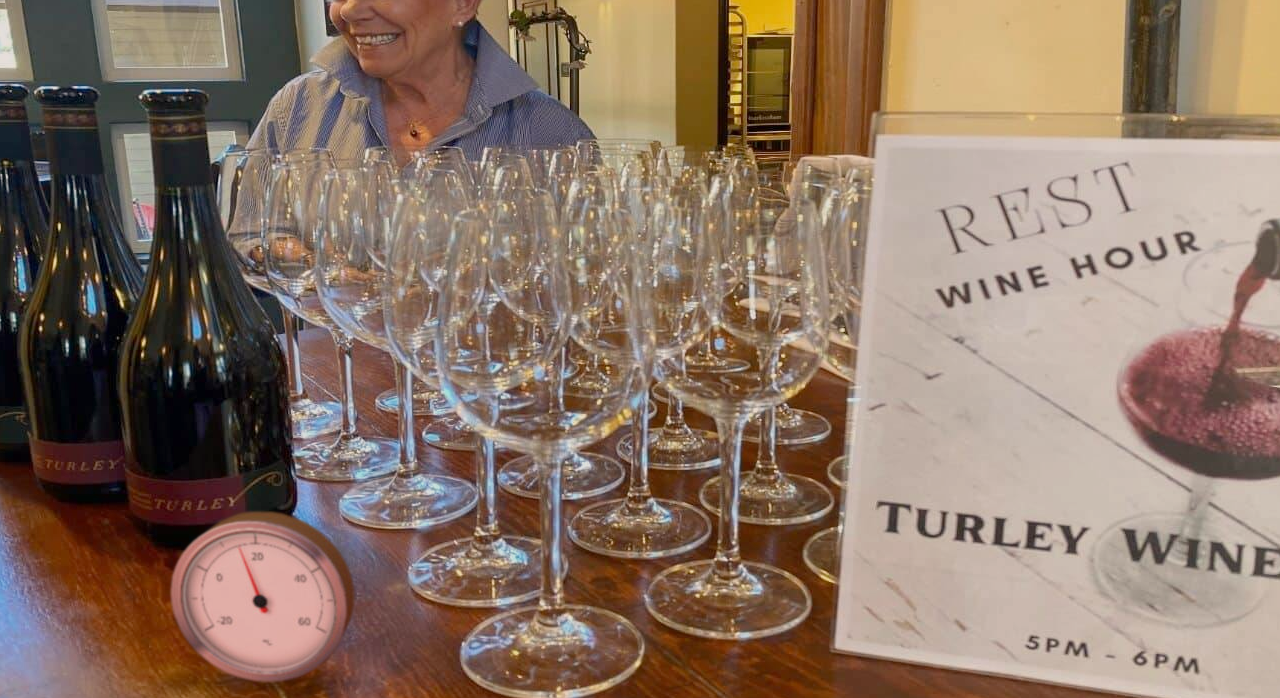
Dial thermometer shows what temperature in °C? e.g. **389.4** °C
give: **15** °C
